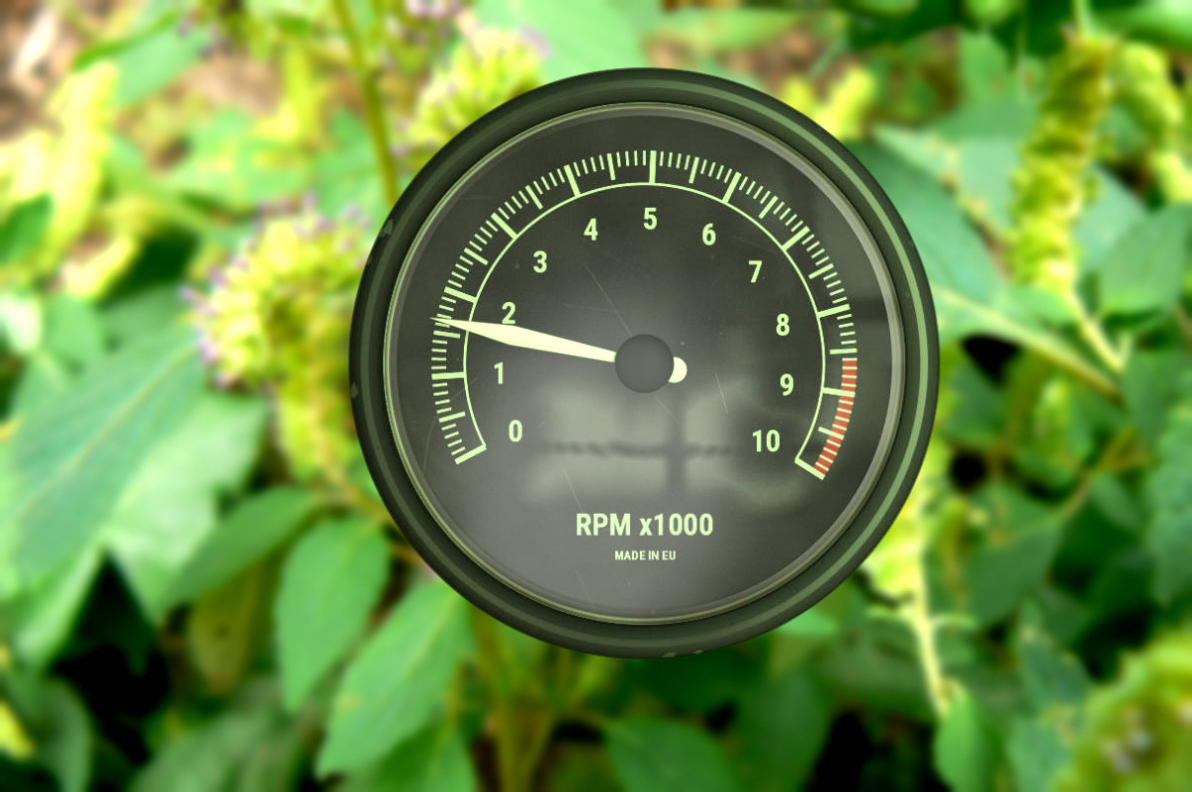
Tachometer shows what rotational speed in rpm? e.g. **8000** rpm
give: **1650** rpm
